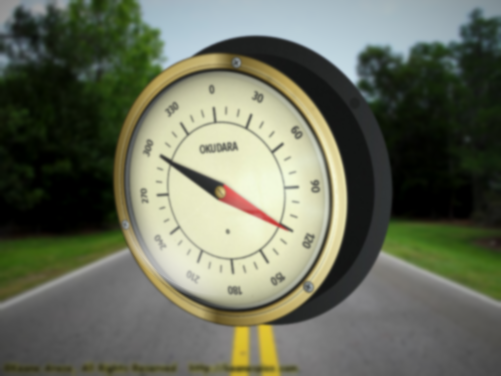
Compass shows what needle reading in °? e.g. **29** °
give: **120** °
